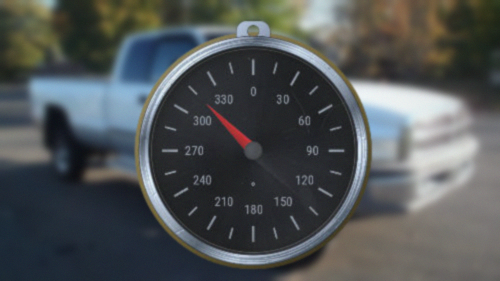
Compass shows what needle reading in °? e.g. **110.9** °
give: **315** °
